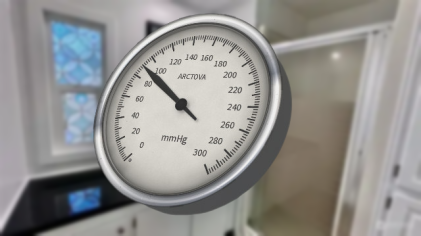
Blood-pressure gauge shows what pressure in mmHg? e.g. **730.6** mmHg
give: **90** mmHg
